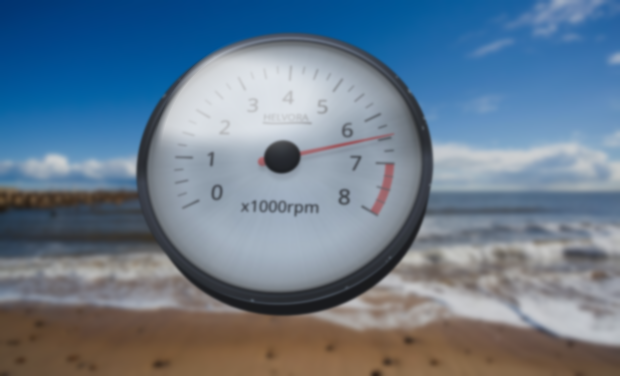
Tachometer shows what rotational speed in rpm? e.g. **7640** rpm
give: **6500** rpm
